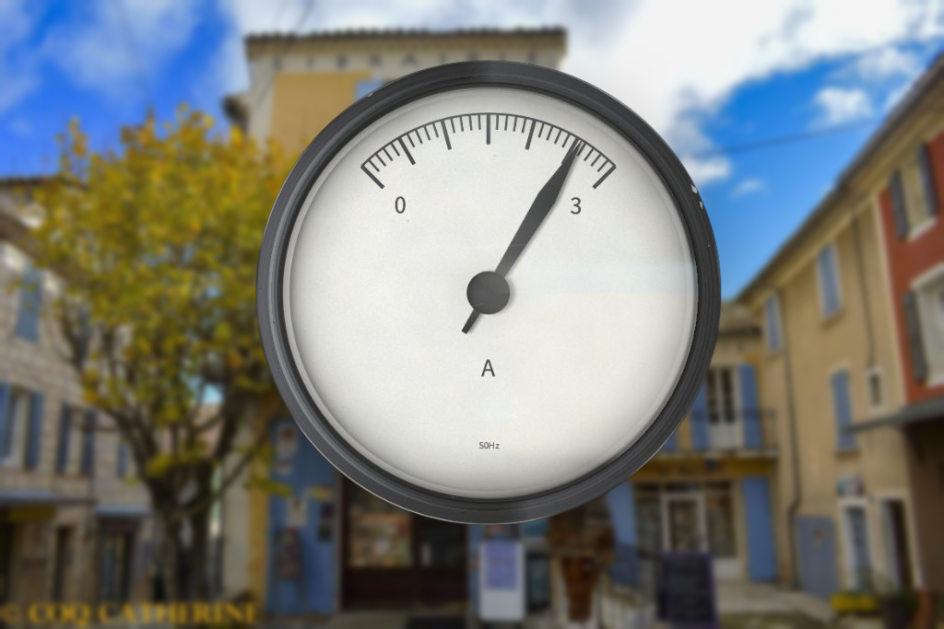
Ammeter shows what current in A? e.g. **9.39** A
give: **2.55** A
